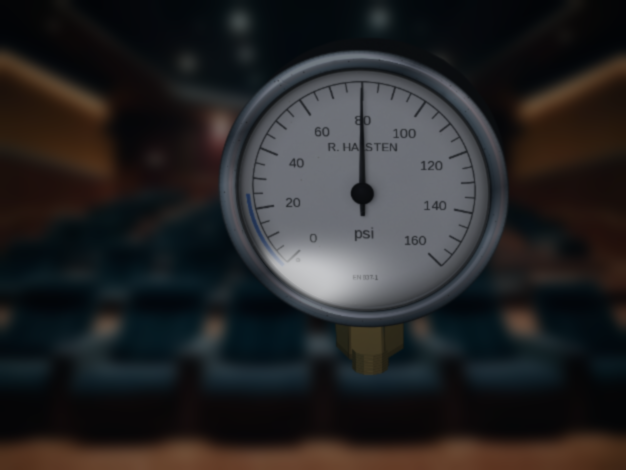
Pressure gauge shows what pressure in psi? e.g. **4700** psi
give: **80** psi
